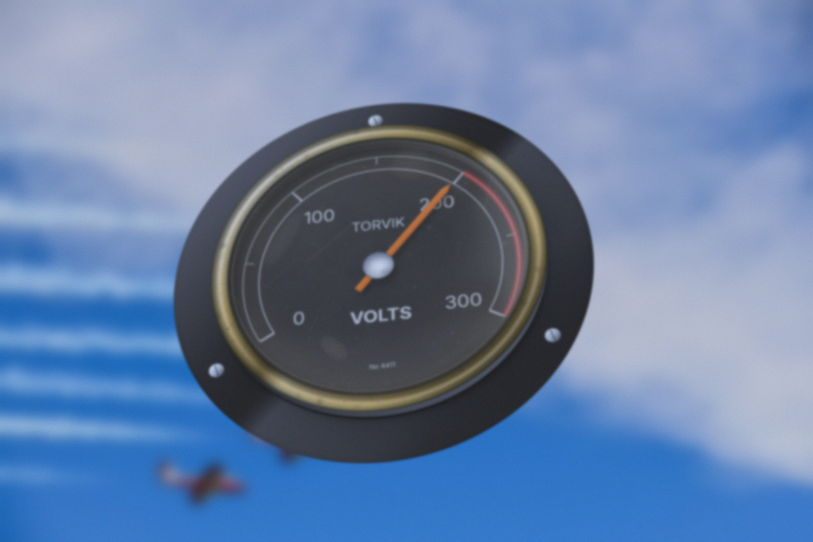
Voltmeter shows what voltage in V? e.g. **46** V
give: **200** V
